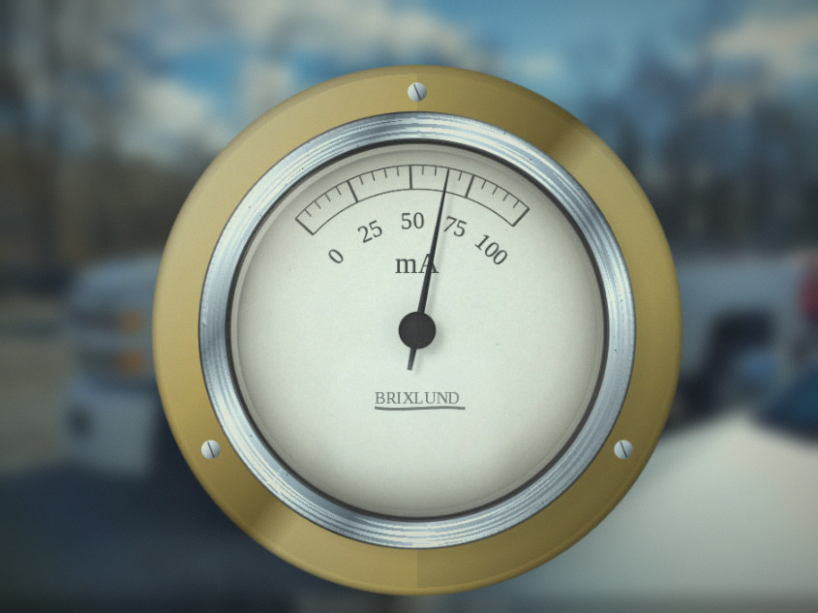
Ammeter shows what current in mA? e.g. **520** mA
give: **65** mA
